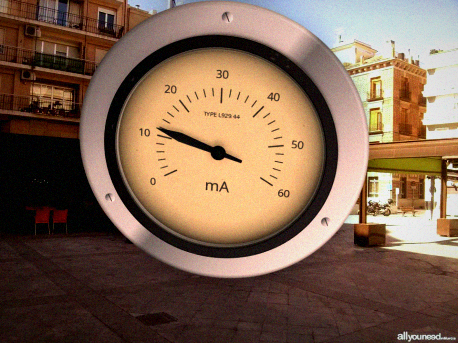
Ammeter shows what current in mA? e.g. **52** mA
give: **12** mA
